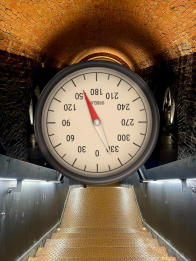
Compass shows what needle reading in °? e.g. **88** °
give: **157.5** °
